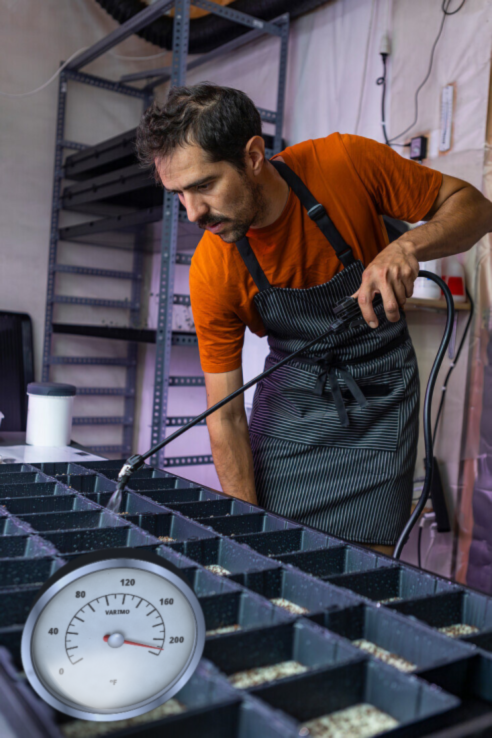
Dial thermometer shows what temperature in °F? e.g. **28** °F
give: **210** °F
